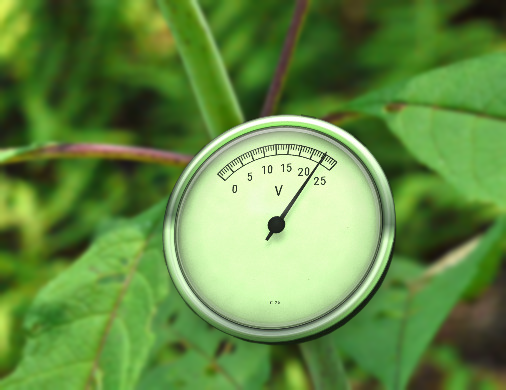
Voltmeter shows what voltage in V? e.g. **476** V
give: **22.5** V
